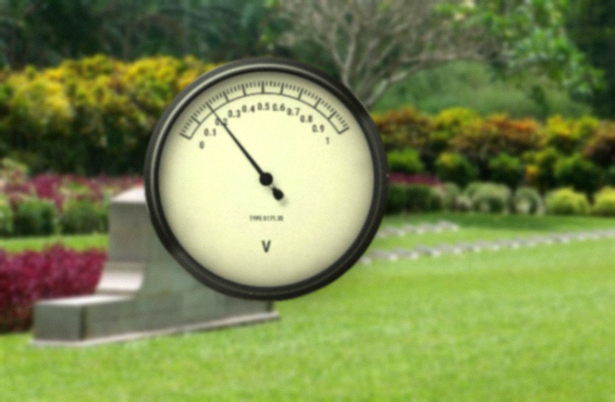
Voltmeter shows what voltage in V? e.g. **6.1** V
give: **0.2** V
